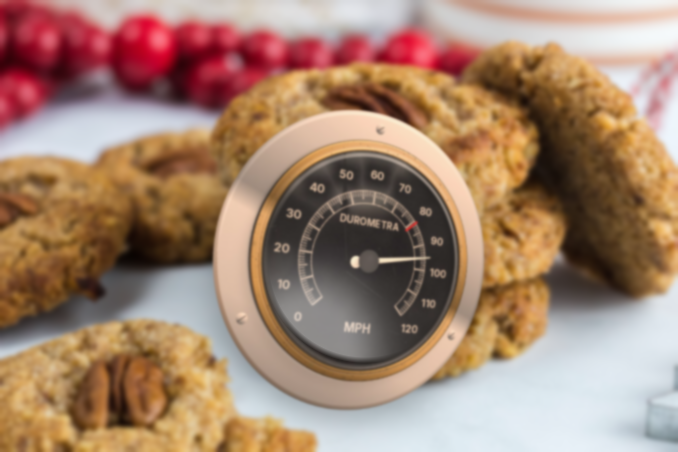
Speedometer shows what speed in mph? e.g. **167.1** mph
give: **95** mph
